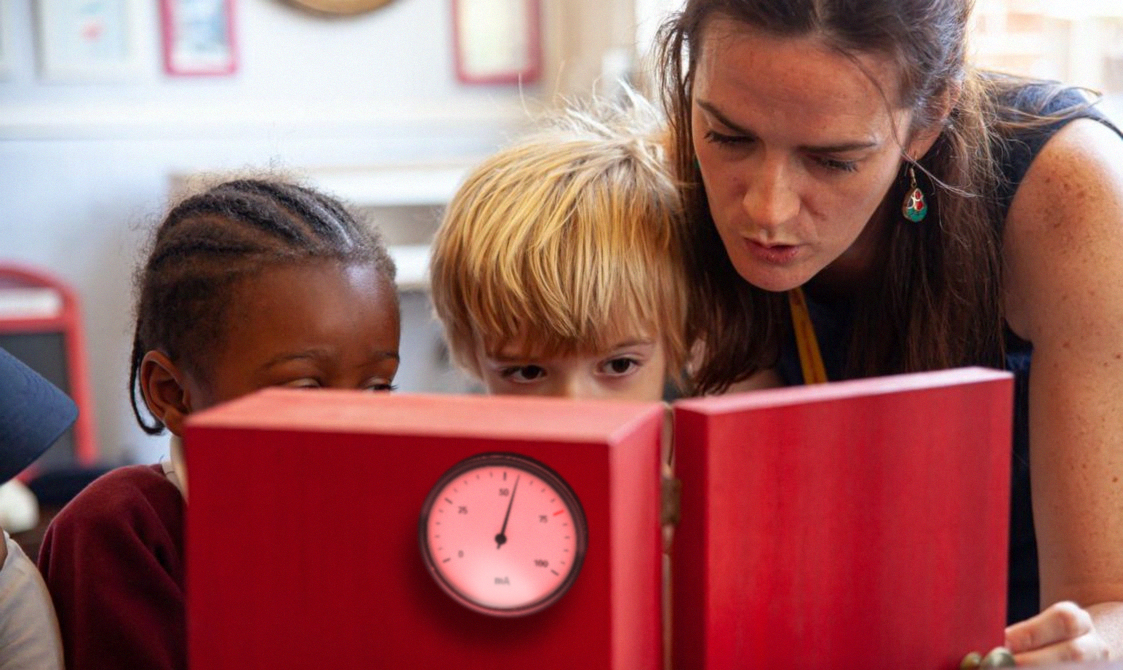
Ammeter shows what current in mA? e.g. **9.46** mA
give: **55** mA
